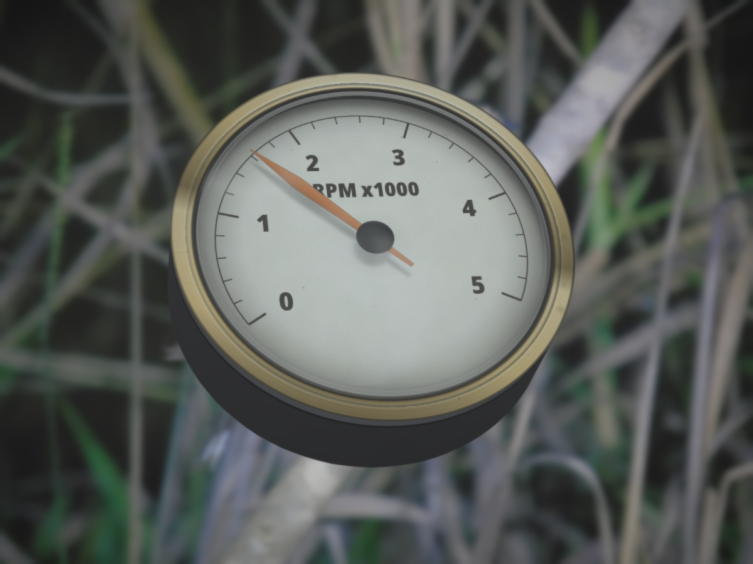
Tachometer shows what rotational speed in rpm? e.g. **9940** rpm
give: **1600** rpm
